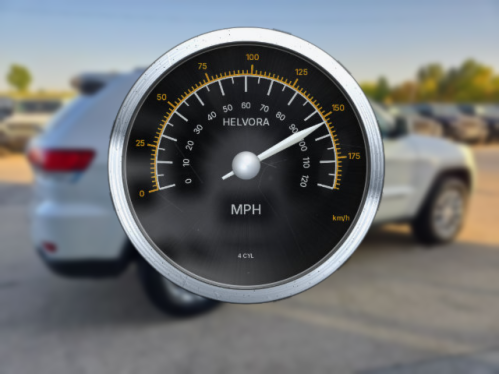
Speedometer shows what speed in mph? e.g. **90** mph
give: **95** mph
